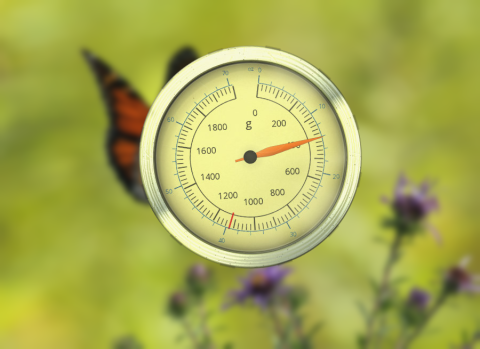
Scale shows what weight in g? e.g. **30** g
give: **400** g
